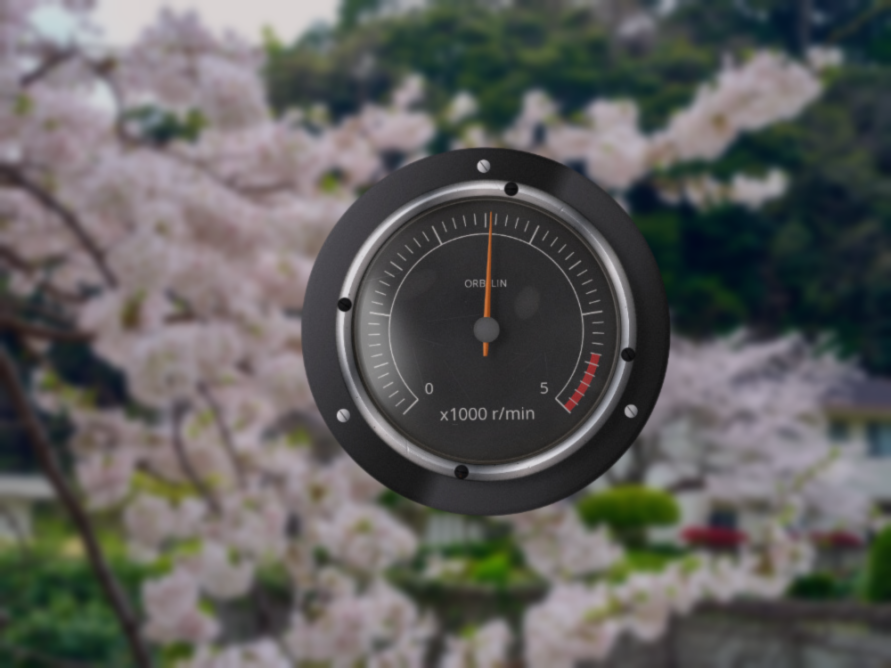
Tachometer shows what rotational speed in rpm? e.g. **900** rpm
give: **2550** rpm
